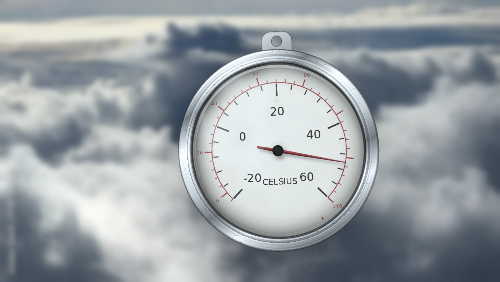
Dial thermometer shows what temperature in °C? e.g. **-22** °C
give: **50** °C
